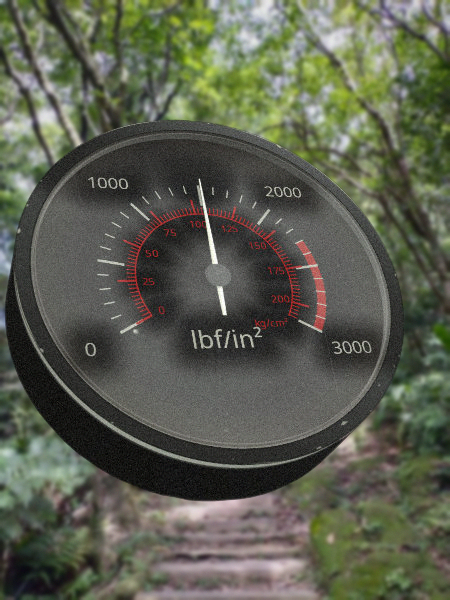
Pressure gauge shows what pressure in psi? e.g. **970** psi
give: **1500** psi
